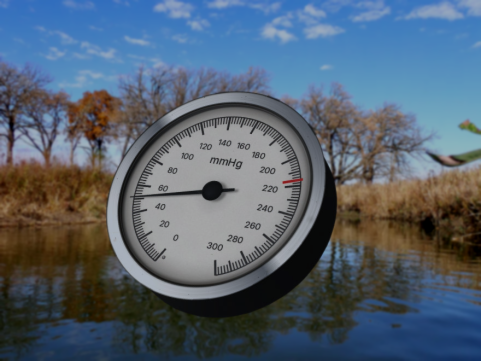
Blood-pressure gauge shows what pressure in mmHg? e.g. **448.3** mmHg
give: **50** mmHg
